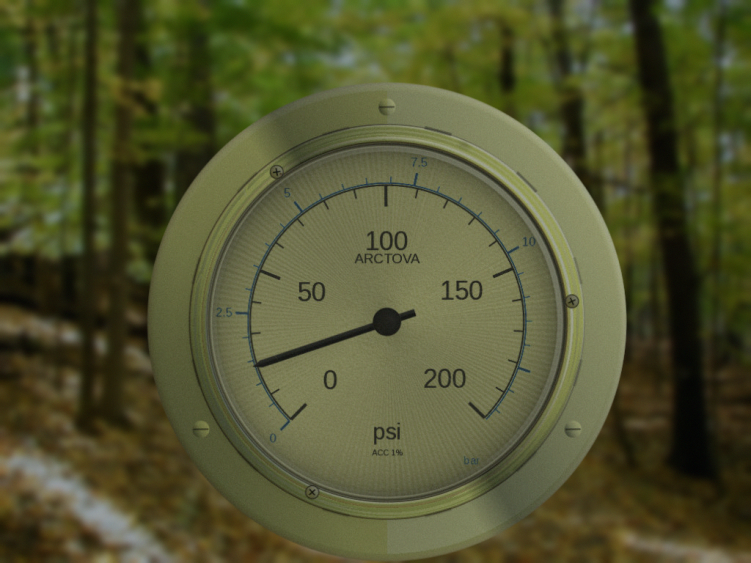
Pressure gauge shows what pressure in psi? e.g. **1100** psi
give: **20** psi
